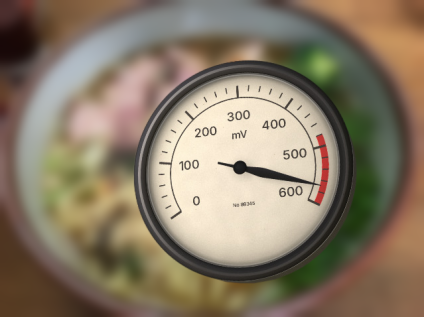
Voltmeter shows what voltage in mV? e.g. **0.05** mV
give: **570** mV
